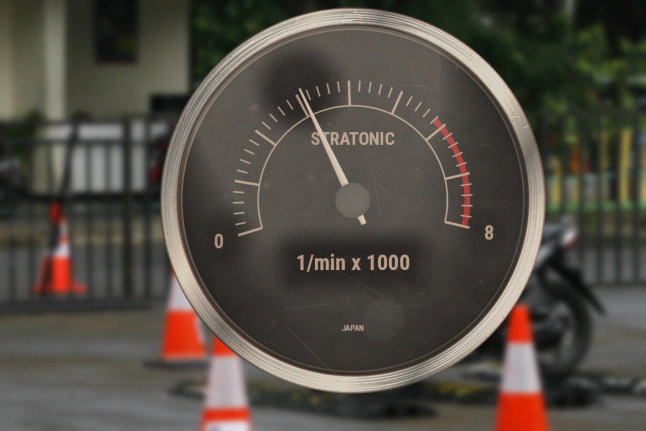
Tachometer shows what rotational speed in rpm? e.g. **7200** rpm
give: **3100** rpm
